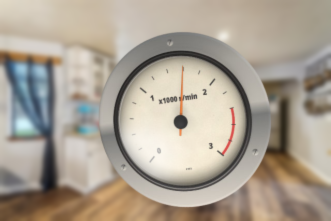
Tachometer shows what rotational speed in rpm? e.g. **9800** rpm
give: **1600** rpm
